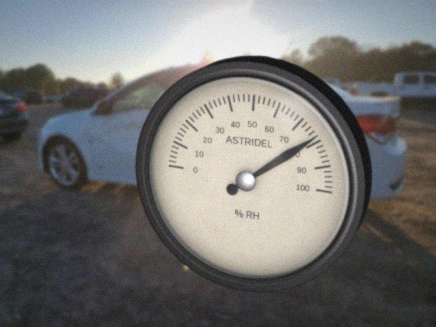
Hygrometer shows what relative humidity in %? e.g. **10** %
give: **78** %
